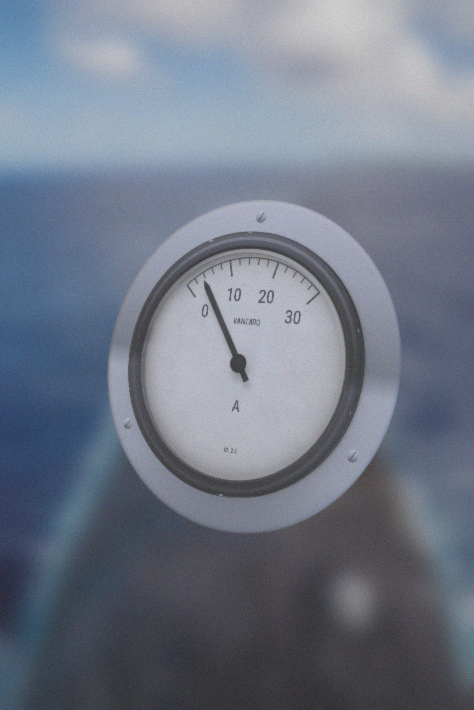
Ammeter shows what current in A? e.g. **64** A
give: **4** A
